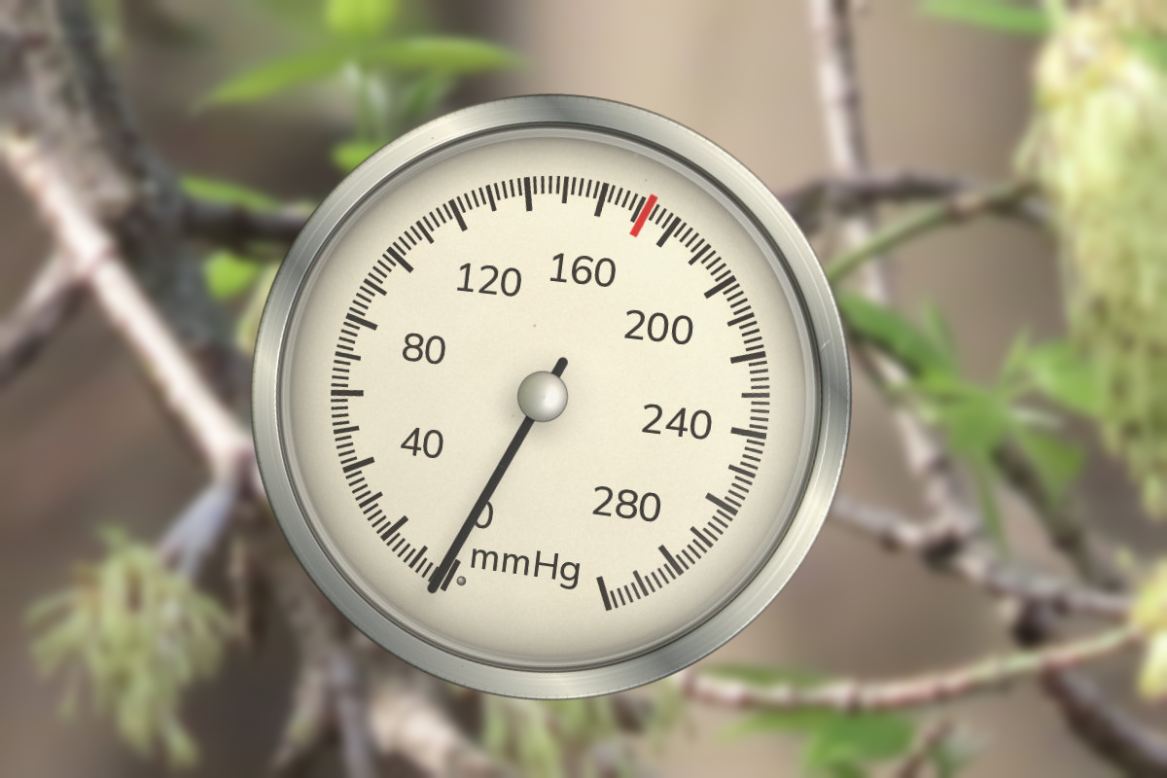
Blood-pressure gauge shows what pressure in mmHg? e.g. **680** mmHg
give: **2** mmHg
